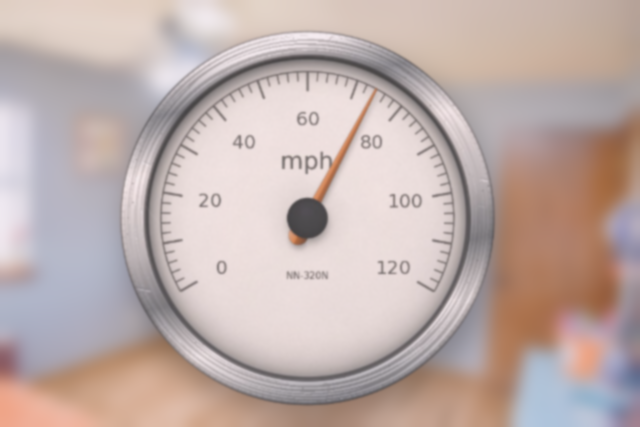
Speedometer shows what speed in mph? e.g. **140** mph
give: **74** mph
